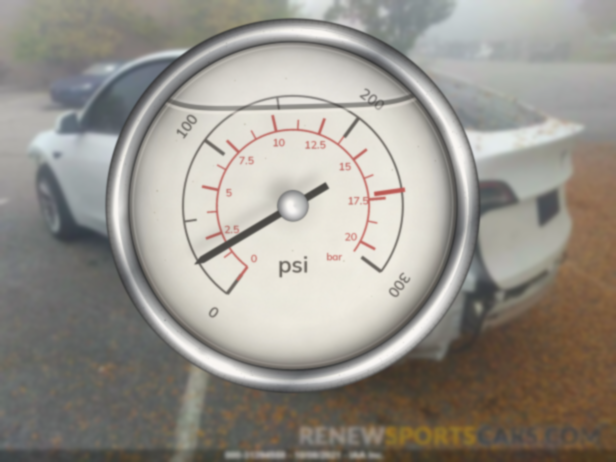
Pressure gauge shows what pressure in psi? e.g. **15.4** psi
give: **25** psi
